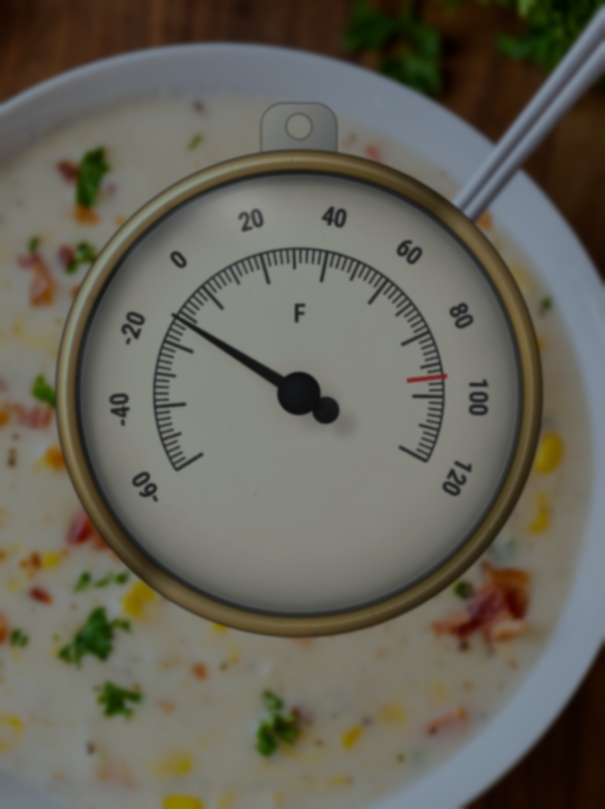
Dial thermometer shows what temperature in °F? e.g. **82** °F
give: **-12** °F
